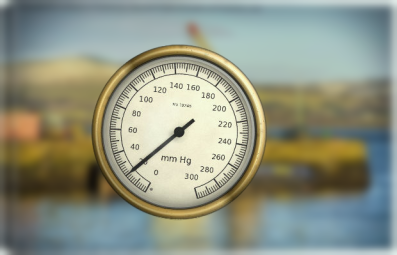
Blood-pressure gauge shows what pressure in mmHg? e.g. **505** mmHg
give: **20** mmHg
